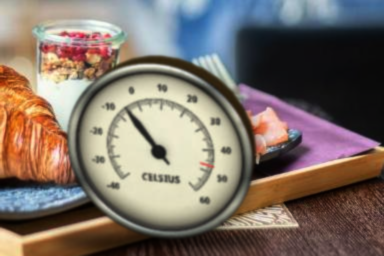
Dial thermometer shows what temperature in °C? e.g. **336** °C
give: **-5** °C
